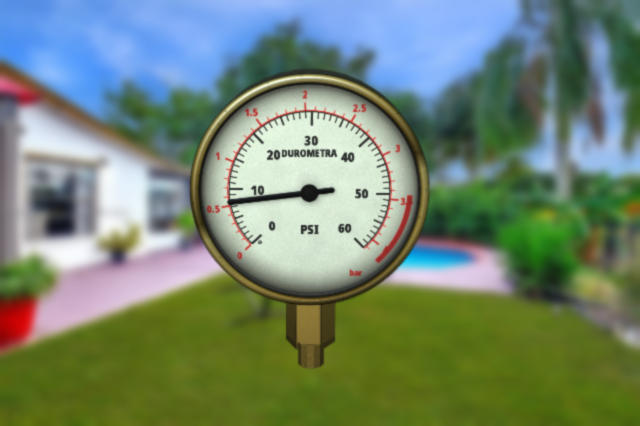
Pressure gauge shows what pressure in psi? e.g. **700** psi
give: **8** psi
